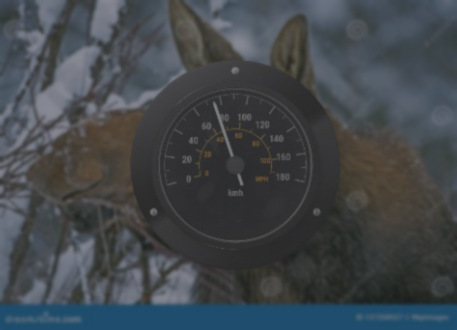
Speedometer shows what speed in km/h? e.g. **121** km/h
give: **75** km/h
